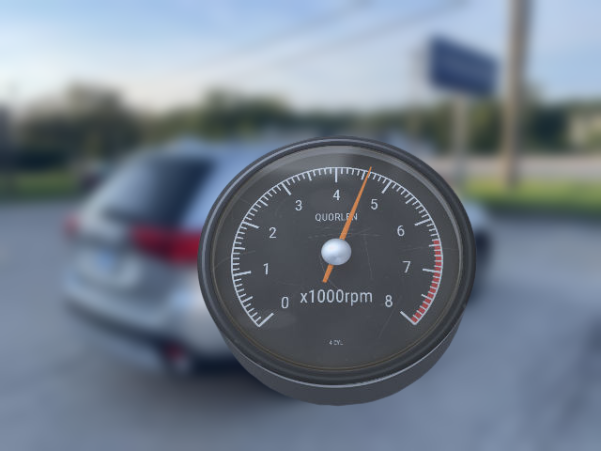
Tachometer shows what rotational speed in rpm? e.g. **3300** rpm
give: **4600** rpm
